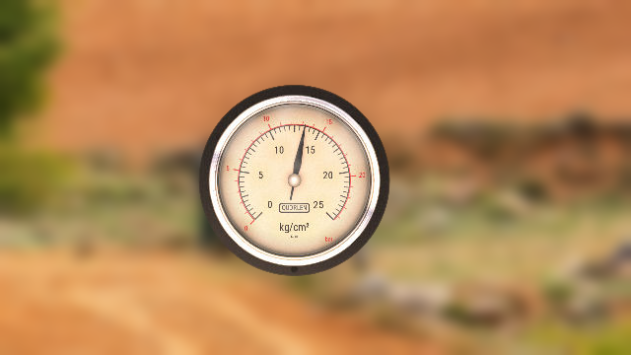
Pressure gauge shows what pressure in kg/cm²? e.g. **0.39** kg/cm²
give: **13.5** kg/cm²
